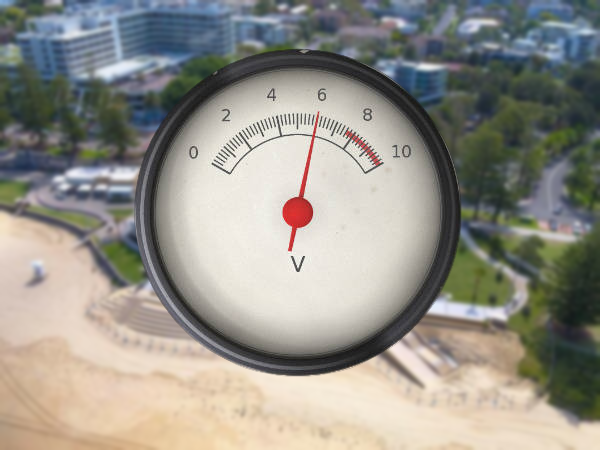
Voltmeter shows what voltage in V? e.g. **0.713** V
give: **6** V
